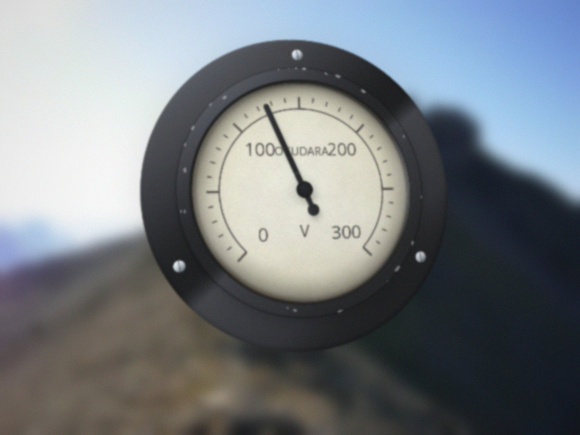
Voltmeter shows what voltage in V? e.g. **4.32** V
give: **125** V
